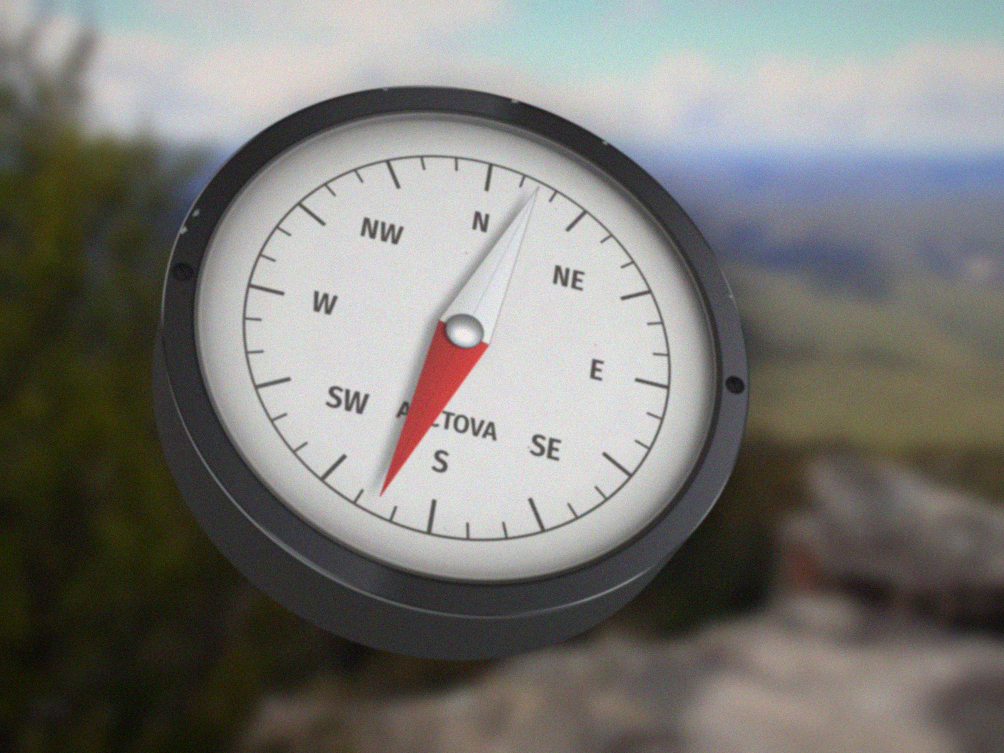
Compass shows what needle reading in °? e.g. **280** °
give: **195** °
